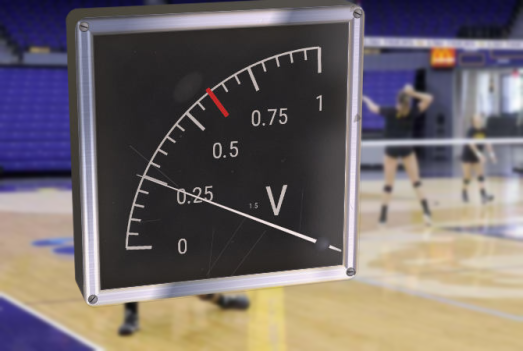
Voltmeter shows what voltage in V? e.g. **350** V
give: **0.25** V
